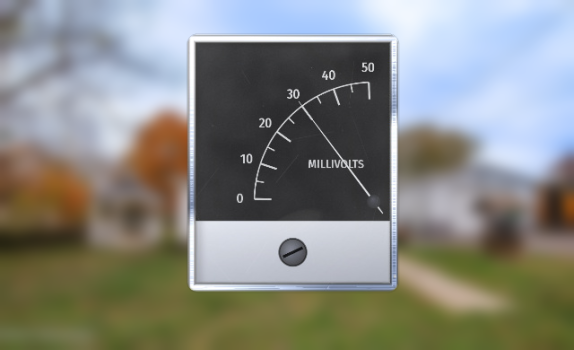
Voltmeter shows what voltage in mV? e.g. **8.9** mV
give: **30** mV
